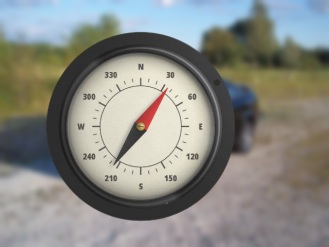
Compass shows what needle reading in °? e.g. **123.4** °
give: **35** °
